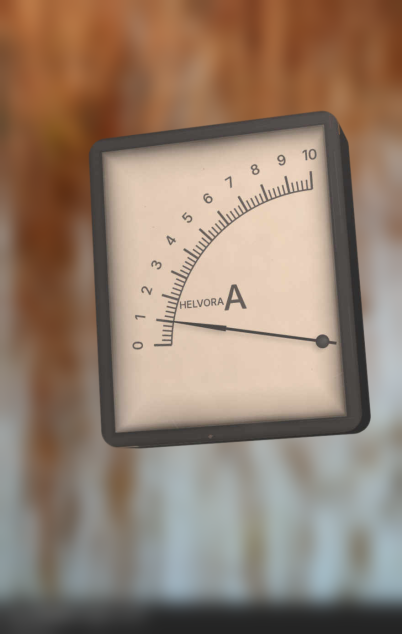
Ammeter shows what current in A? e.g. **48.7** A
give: **1** A
